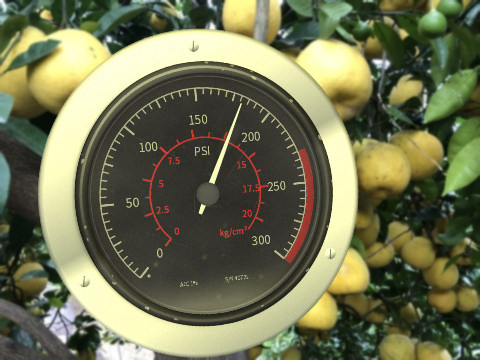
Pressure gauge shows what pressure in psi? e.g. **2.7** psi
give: **180** psi
